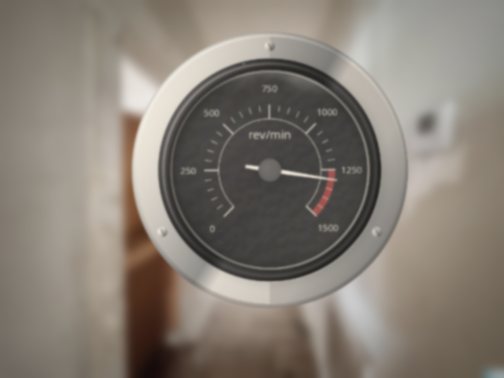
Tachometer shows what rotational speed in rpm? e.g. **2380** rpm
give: **1300** rpm
